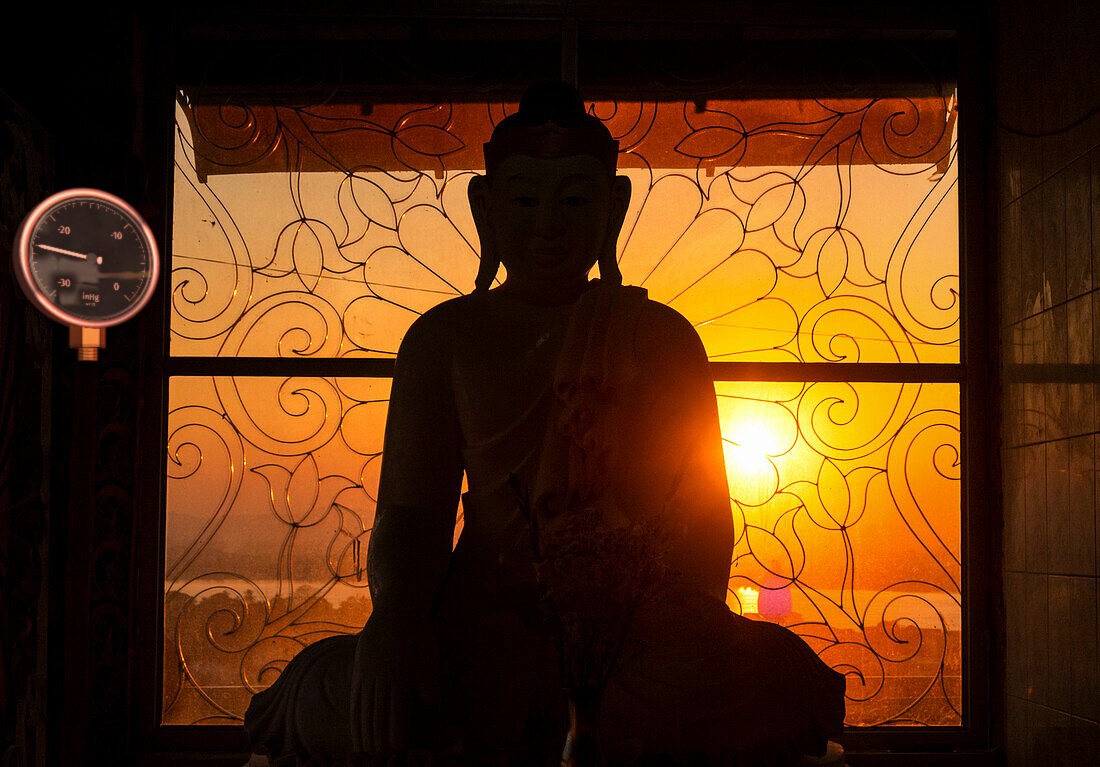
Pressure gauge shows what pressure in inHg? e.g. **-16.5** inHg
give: **-24** inHg
